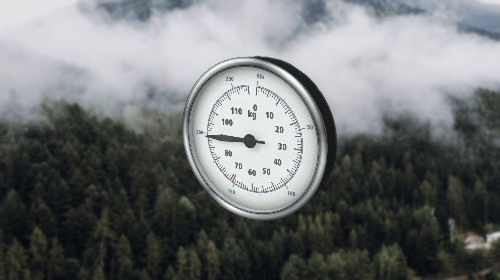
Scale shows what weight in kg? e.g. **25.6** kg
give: **90** kg
